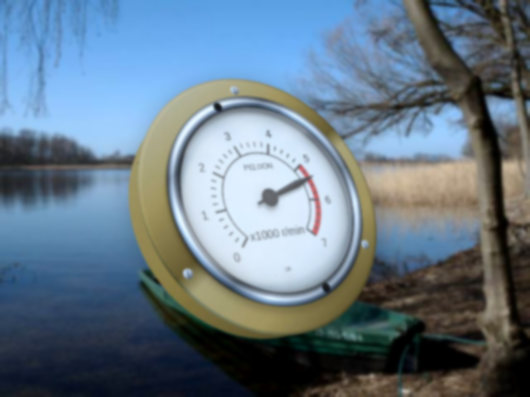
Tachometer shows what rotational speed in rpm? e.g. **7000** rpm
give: **5400** rpm
